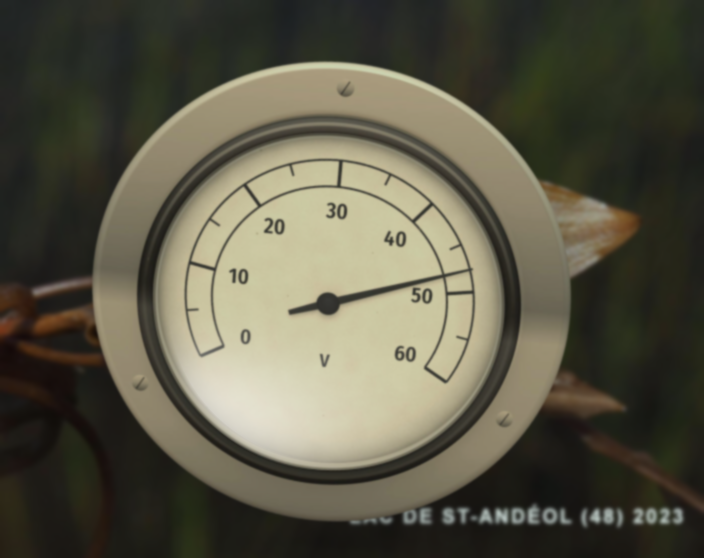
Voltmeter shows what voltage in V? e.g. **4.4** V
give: **47.5** V
